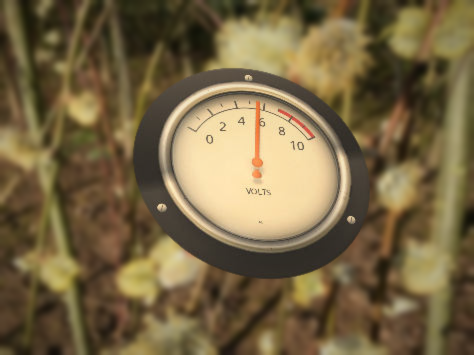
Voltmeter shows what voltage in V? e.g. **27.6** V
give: **5.5** V
